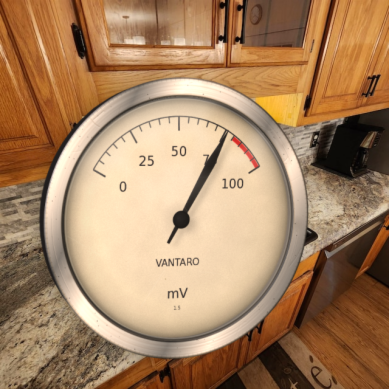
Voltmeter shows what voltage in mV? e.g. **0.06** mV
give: **75** mV
